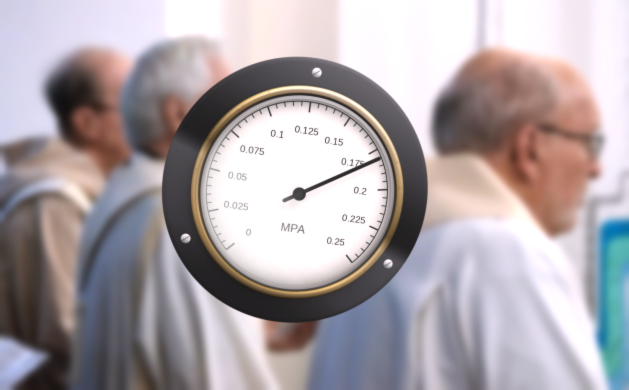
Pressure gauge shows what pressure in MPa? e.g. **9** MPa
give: **0.18** MPa
